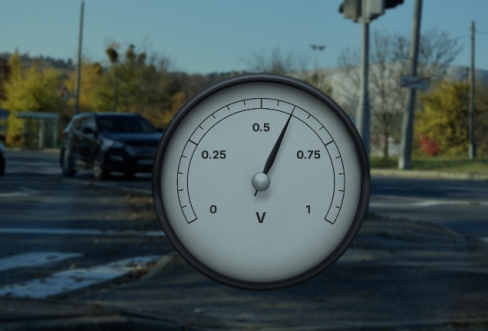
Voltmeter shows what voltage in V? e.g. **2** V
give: **0.6** V
